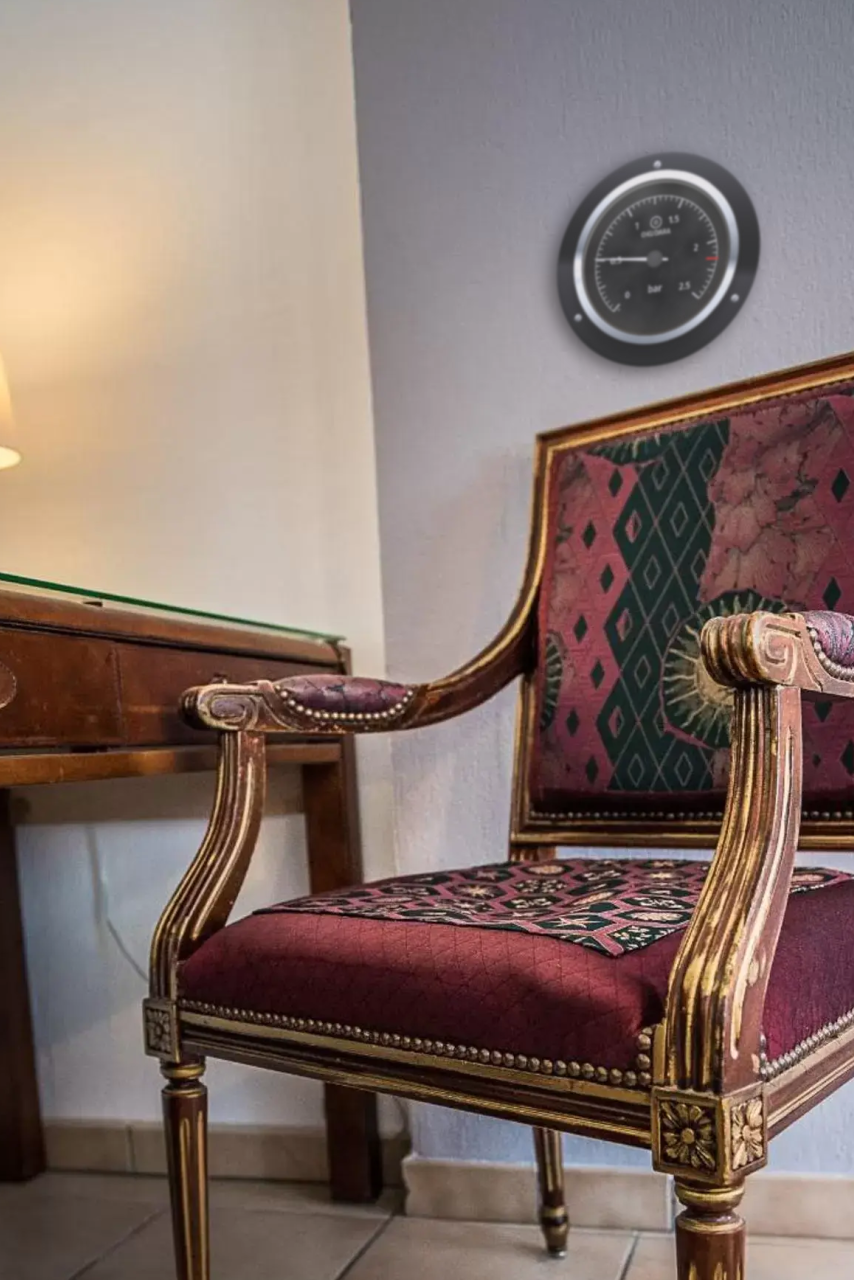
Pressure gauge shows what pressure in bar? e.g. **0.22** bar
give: **0.5** bar
